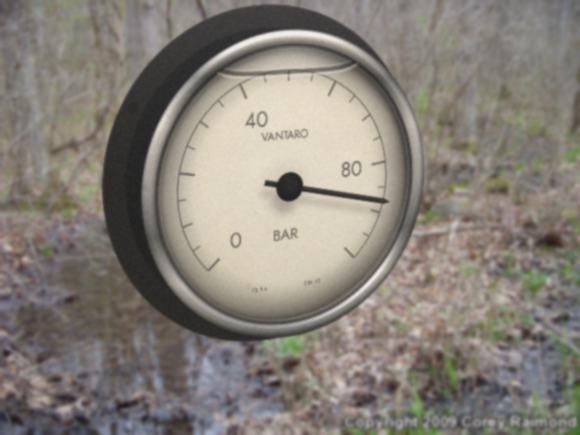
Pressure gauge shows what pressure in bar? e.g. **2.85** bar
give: **87.5** bar
